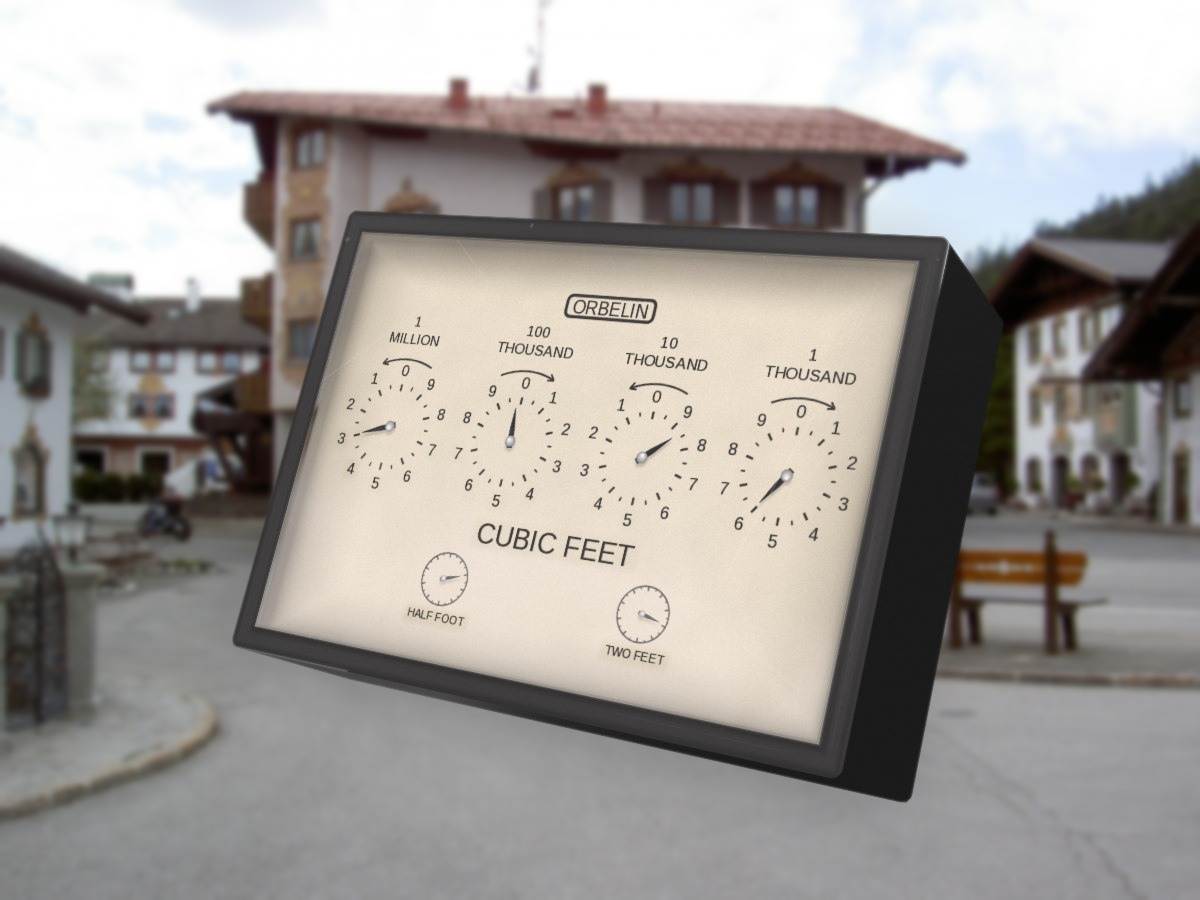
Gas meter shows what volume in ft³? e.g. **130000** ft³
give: **298600** ft³
